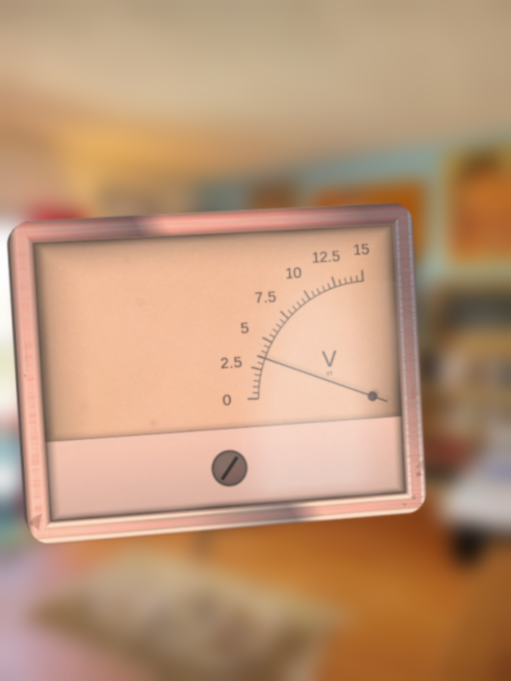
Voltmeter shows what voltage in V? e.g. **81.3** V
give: **3.5** V
